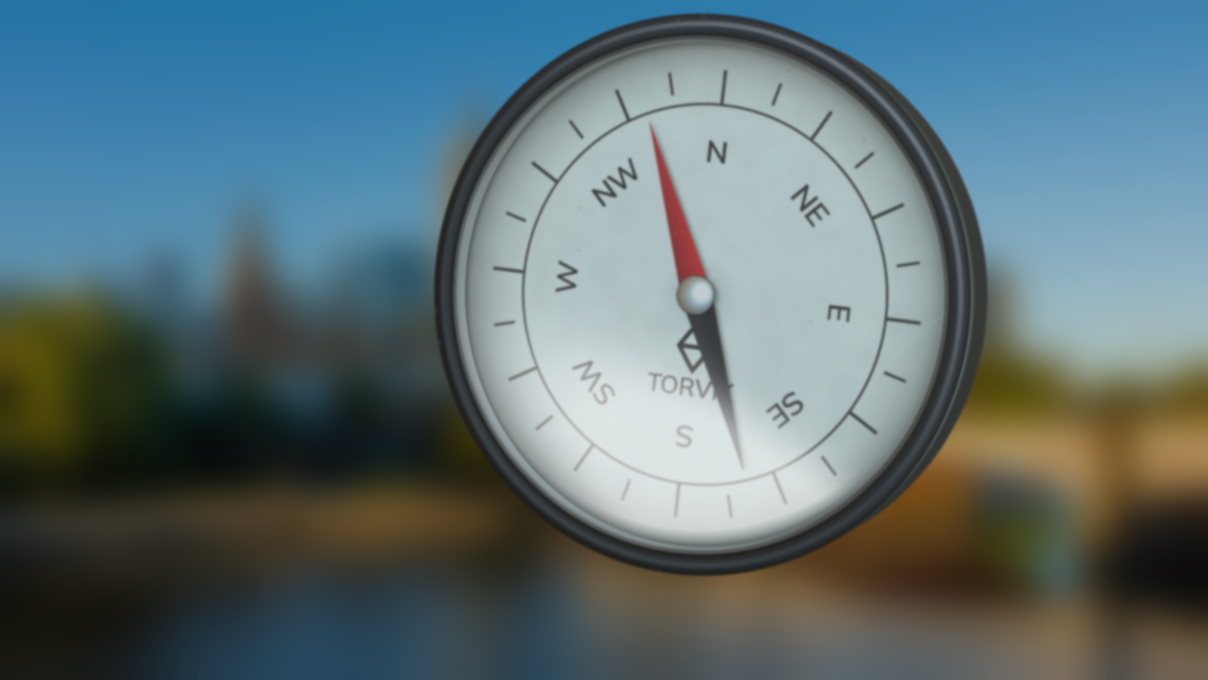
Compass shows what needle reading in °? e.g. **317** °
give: **337.5** °
